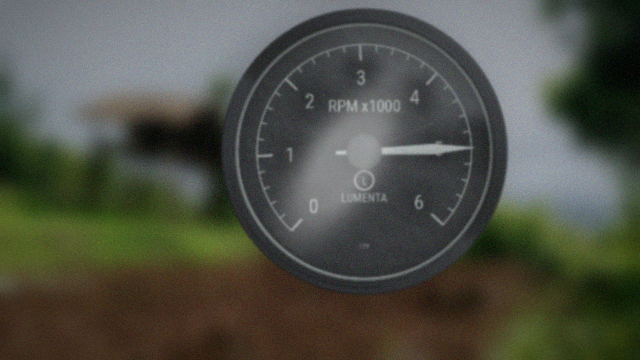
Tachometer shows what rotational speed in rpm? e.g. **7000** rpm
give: **5000** rpm
